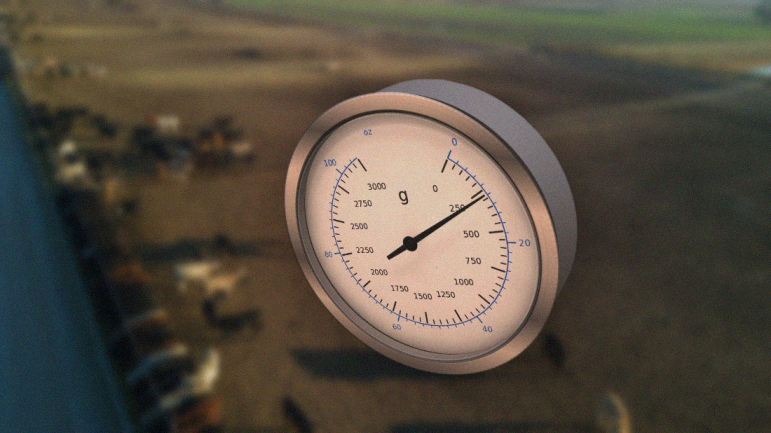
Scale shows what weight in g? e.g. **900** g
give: **275** g
